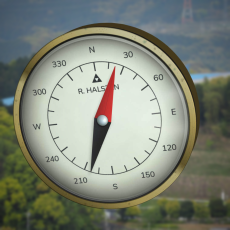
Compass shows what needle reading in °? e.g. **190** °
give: **22.5** °
